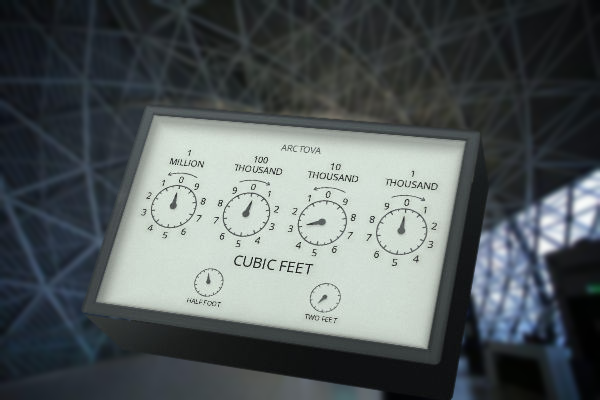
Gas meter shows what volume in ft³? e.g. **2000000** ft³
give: **3000** ft³
